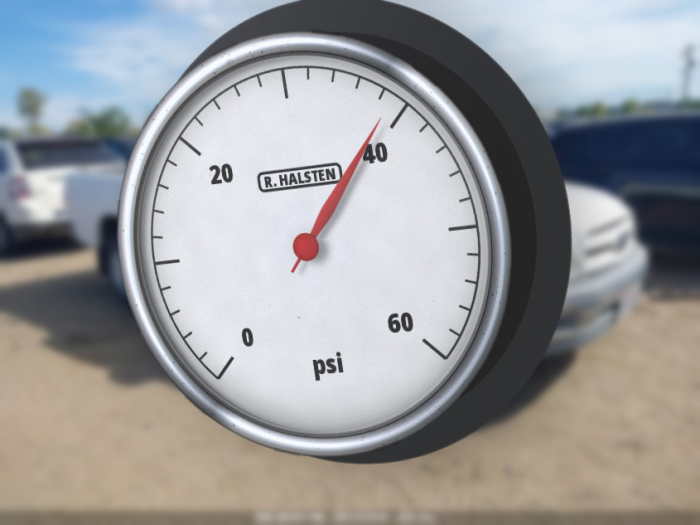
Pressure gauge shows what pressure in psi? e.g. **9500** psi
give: **39** psi
